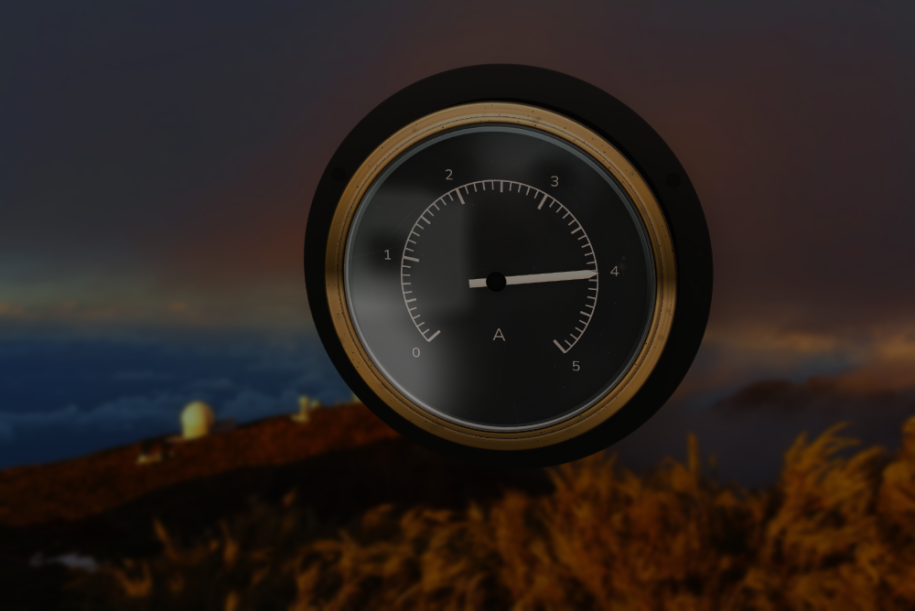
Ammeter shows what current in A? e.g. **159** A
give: **4** A
